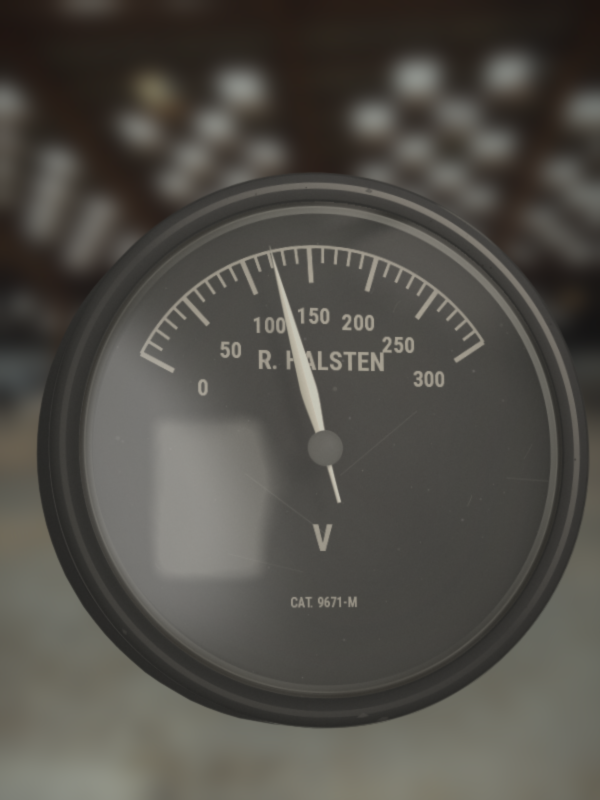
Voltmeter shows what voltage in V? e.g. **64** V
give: **120** V
